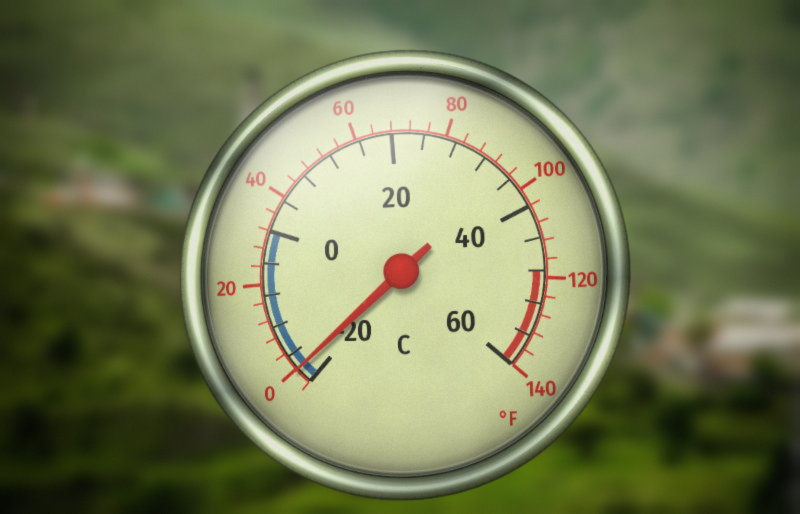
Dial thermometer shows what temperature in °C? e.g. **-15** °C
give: **-18** °C
